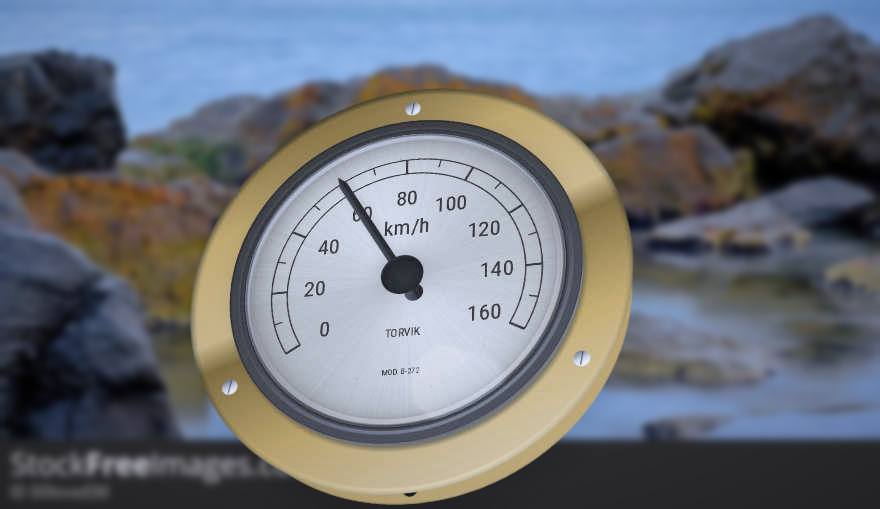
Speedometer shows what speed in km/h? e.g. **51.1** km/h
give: **60** km/h
